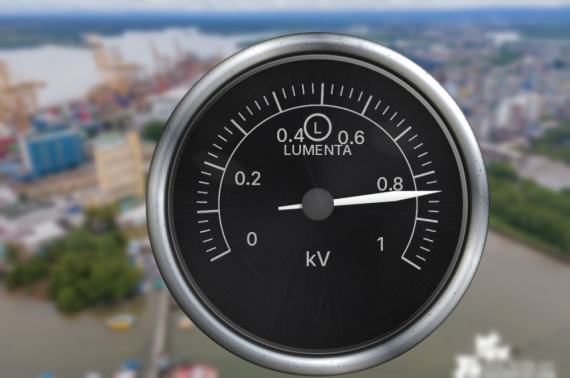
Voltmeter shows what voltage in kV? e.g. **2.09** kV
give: **0.84** kV
